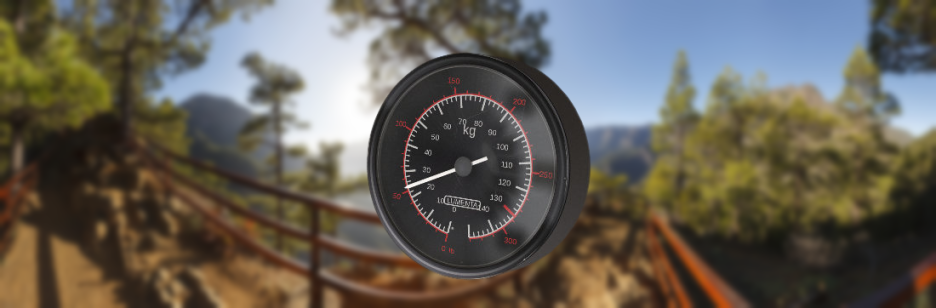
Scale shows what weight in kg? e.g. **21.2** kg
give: **24** kg
